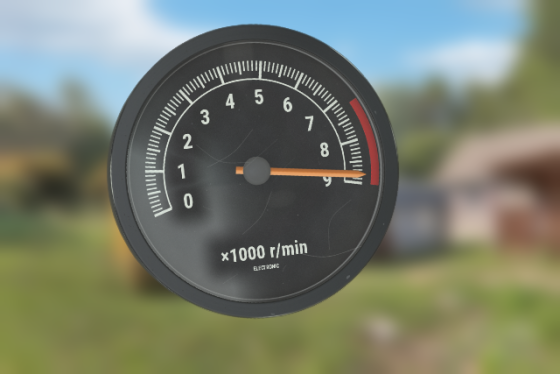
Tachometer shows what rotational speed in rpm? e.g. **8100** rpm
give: **8800** rpm
